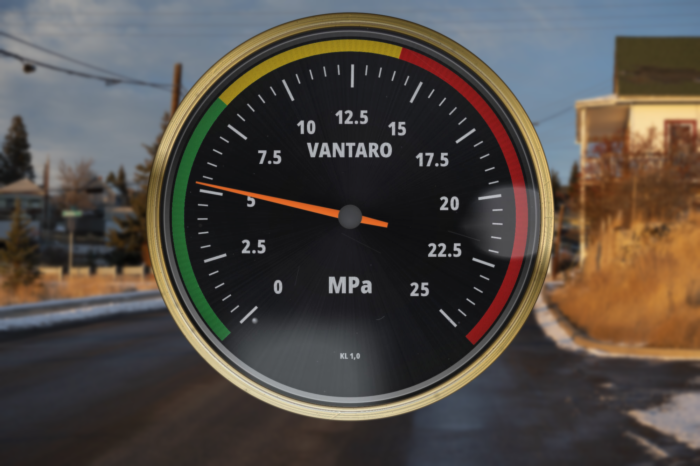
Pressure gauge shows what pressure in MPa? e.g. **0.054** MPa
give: **5.25** MPa
